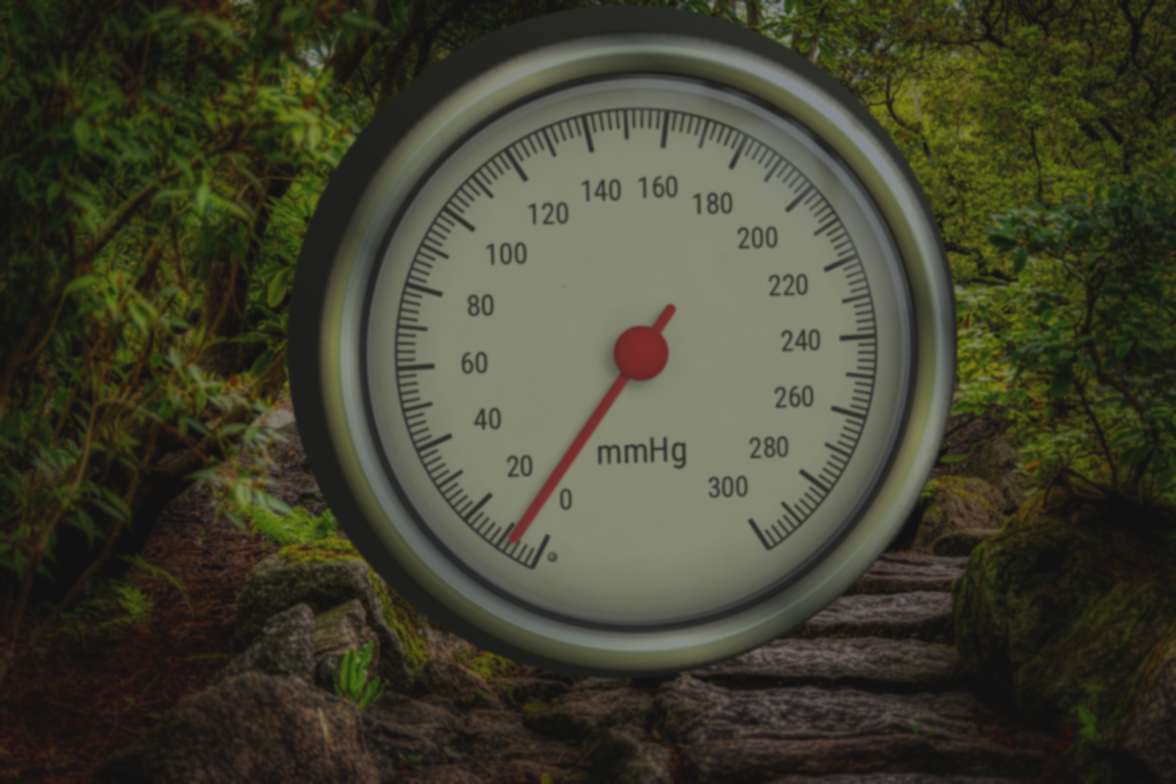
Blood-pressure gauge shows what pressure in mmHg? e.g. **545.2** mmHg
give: **8** mmHg
